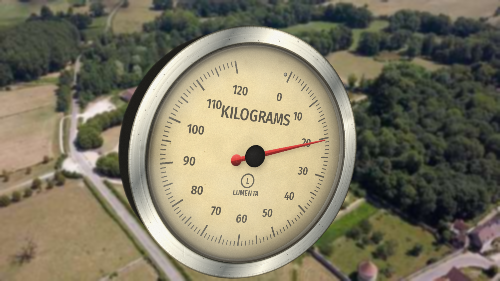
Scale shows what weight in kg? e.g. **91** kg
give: **20** kg
